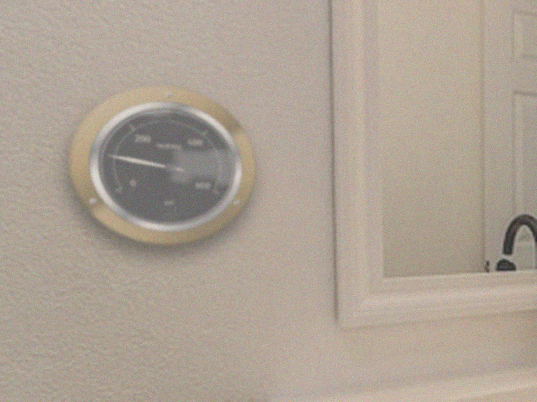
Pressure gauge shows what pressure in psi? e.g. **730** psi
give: **100** psi
